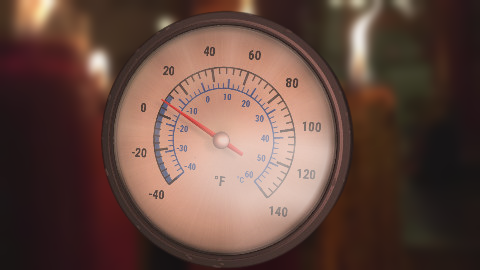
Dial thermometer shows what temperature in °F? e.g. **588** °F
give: **8** °F
